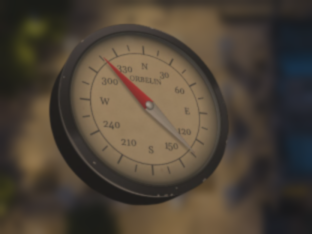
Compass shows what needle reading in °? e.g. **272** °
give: **315** °
